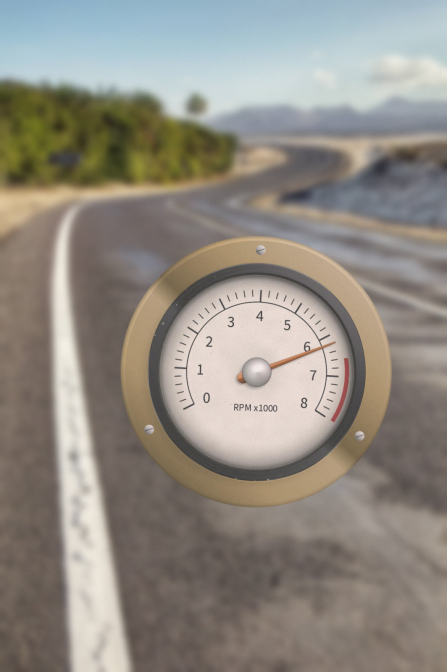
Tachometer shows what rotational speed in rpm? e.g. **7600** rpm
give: **6200** rpm
